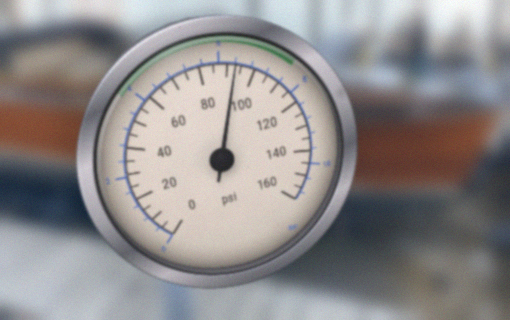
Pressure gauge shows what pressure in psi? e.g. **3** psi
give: **92.5** psi
